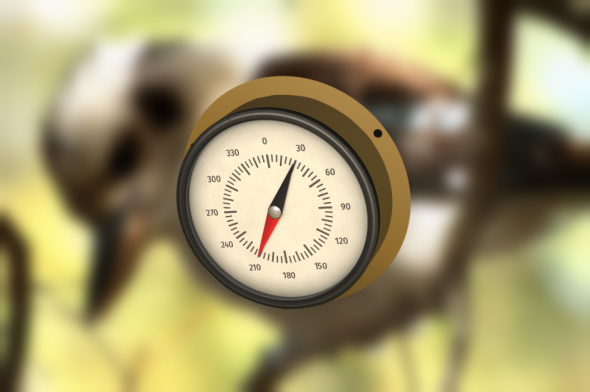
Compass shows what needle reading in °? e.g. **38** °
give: **210** °
